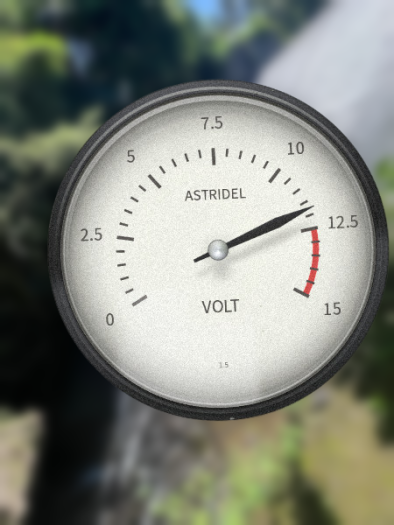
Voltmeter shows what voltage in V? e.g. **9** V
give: **11.75** V
